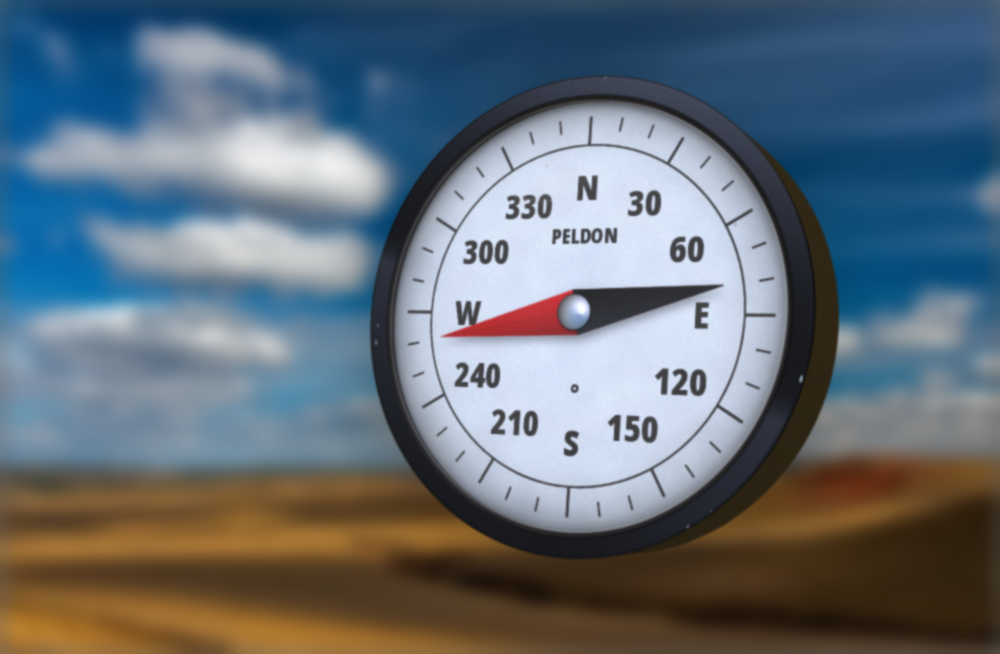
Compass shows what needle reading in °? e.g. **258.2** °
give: **260** °
